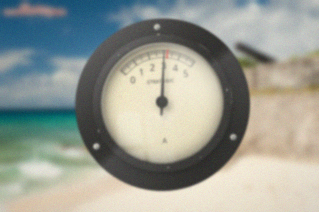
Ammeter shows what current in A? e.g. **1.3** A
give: **3** A
